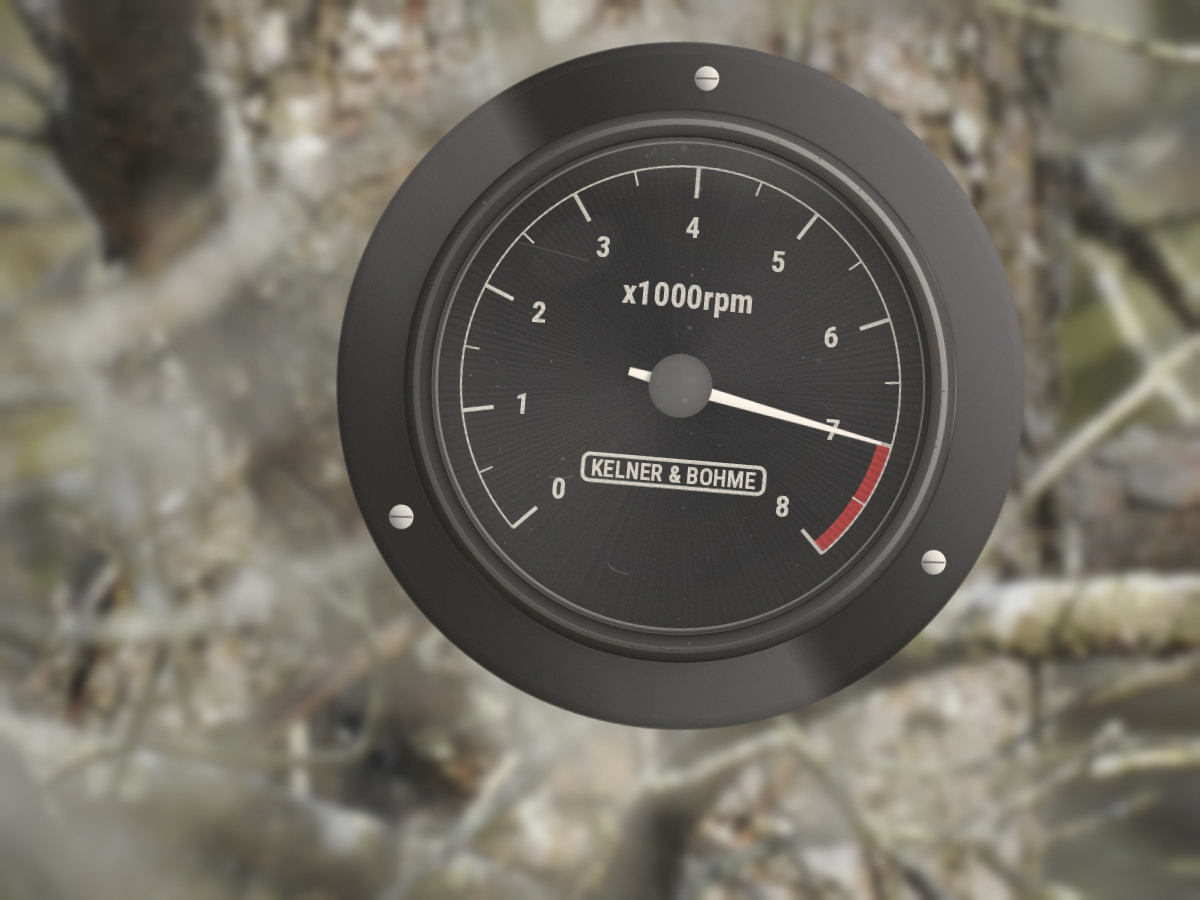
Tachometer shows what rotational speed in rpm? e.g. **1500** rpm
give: **7000** rpm
